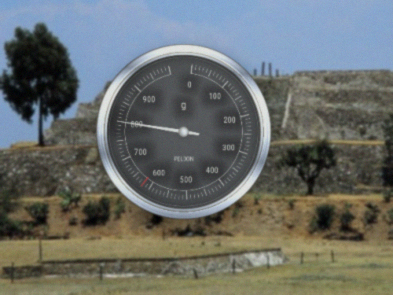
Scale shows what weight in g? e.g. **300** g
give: **800** g
